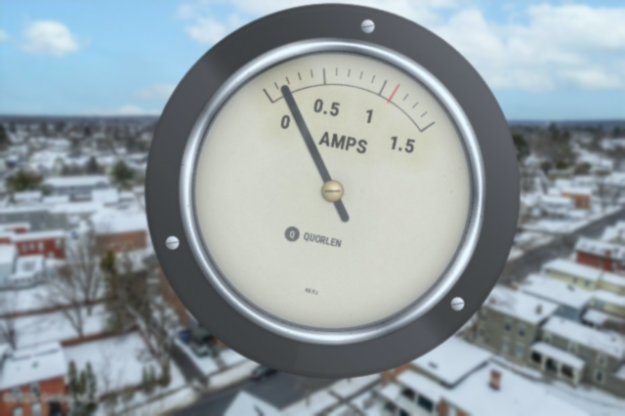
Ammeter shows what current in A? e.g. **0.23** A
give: **0.15** A
